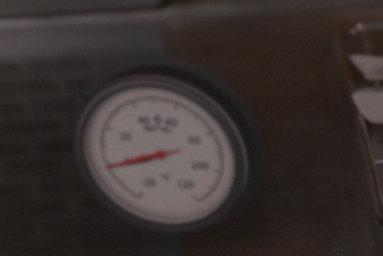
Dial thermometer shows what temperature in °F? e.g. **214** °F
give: **0** °F
